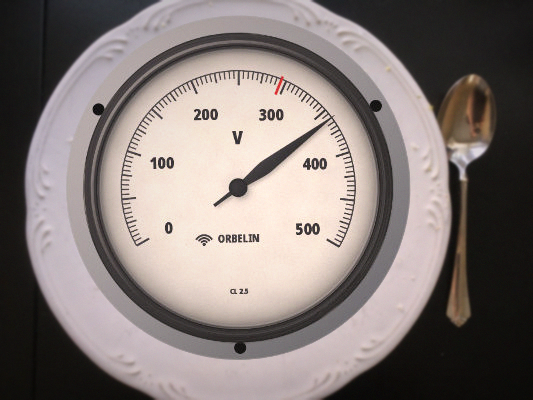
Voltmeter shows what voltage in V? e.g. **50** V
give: **360** V
